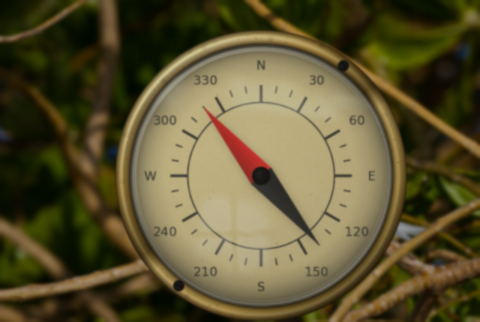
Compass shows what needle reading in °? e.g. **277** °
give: **320** °
